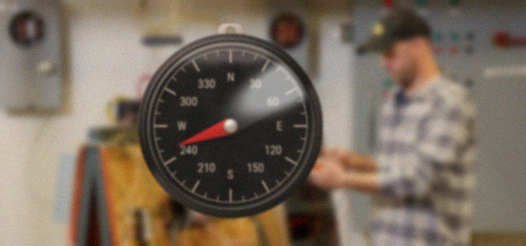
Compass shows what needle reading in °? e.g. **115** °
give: **250** °
